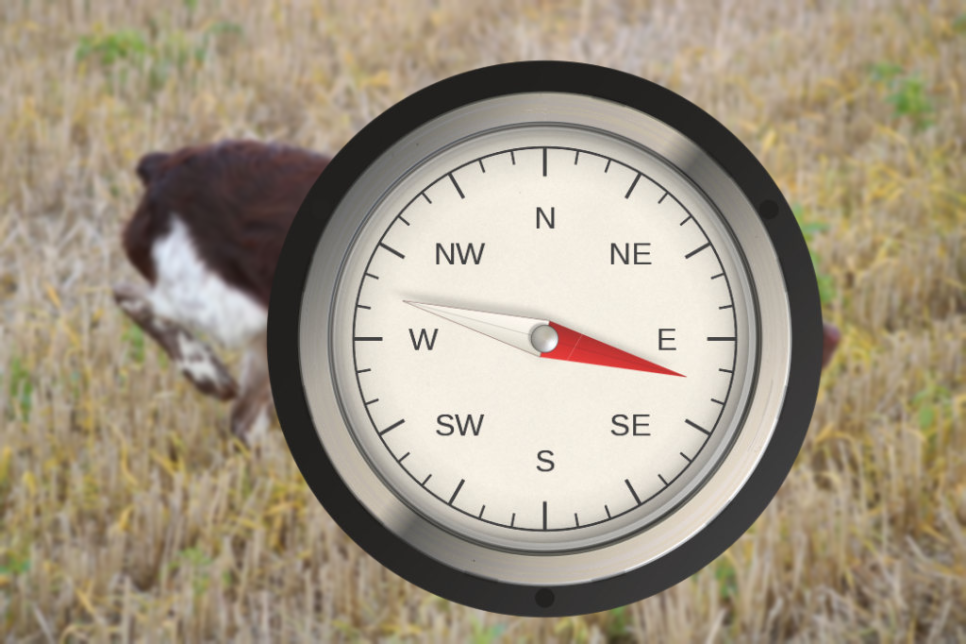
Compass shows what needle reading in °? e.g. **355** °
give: **105** °
